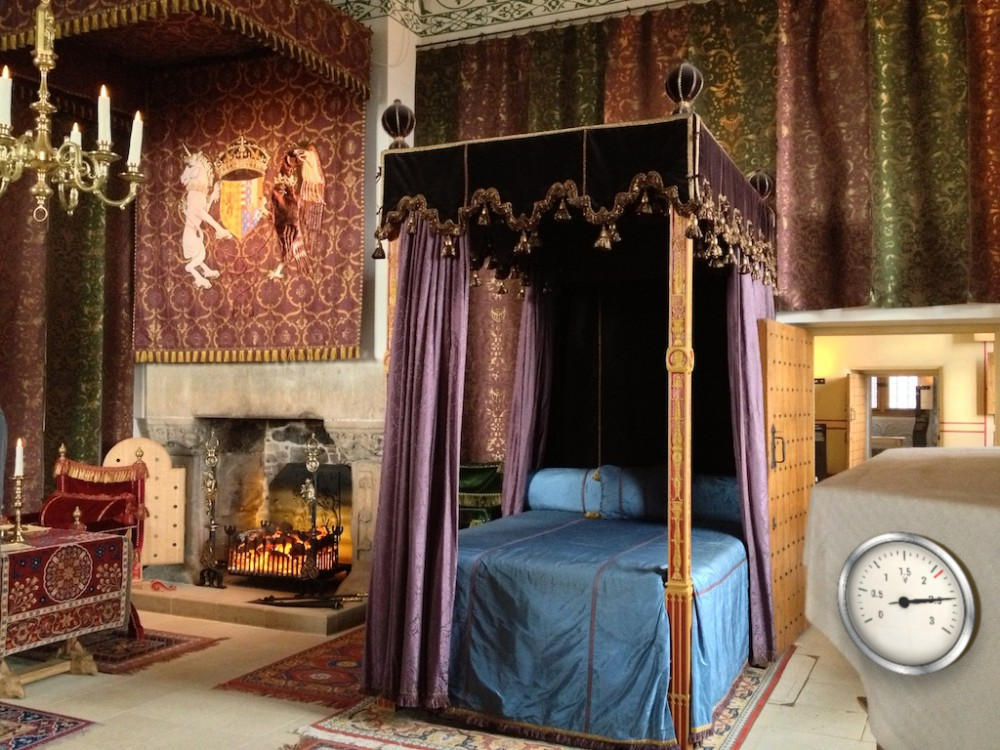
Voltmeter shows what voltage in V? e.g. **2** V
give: **2.5** V
